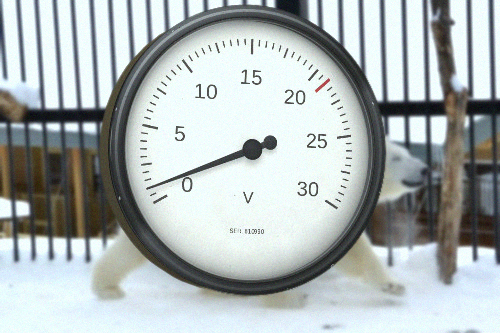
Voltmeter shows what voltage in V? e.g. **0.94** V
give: **1** V
